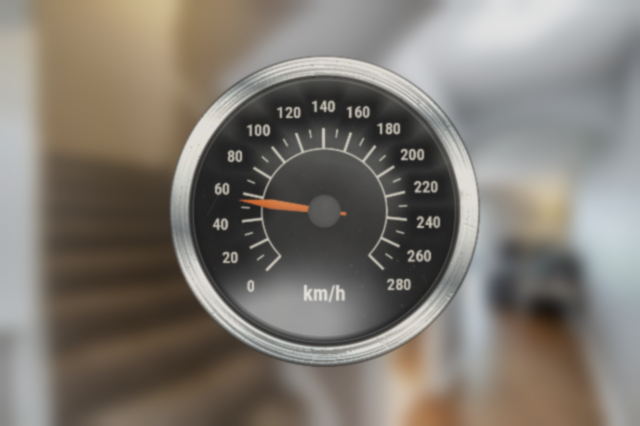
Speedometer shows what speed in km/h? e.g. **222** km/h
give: **55** km/h
